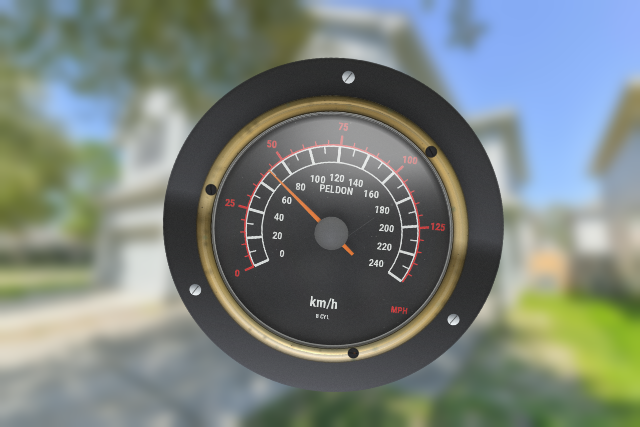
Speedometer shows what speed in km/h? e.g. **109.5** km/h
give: **70** km/h
